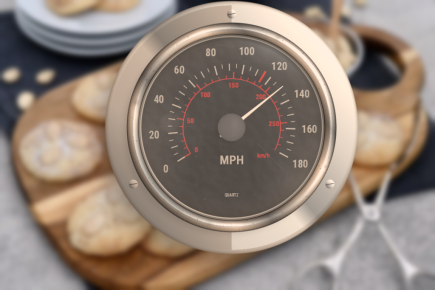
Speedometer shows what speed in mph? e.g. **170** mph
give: **130** mph
